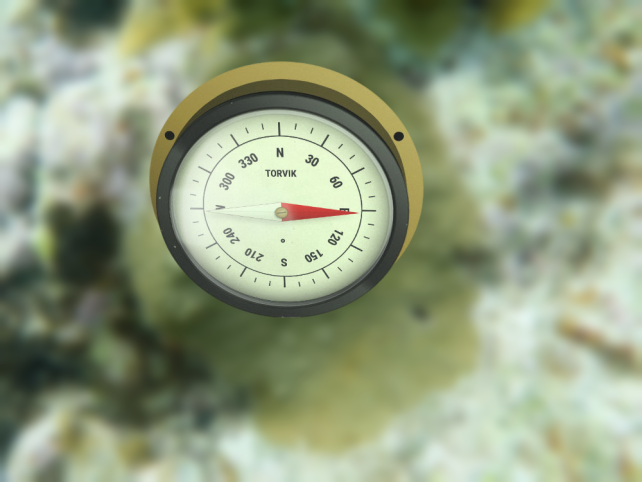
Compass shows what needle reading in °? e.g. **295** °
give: **90** °
